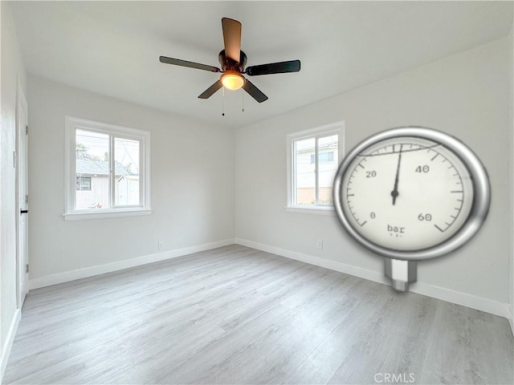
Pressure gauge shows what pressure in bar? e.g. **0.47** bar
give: **32** bar
